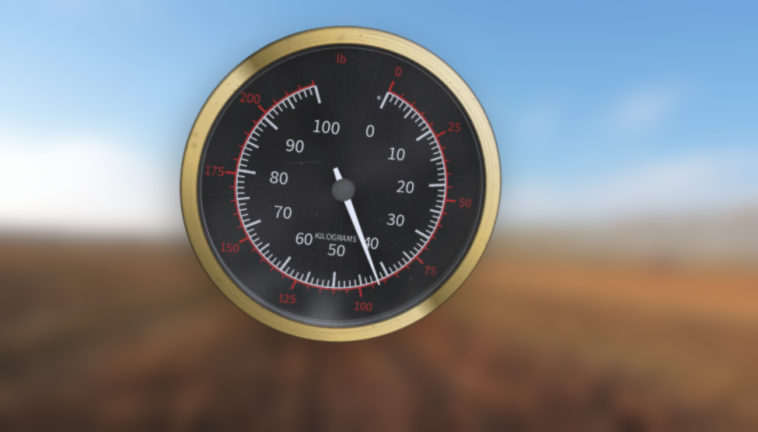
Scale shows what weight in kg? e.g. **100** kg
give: **42** kg
